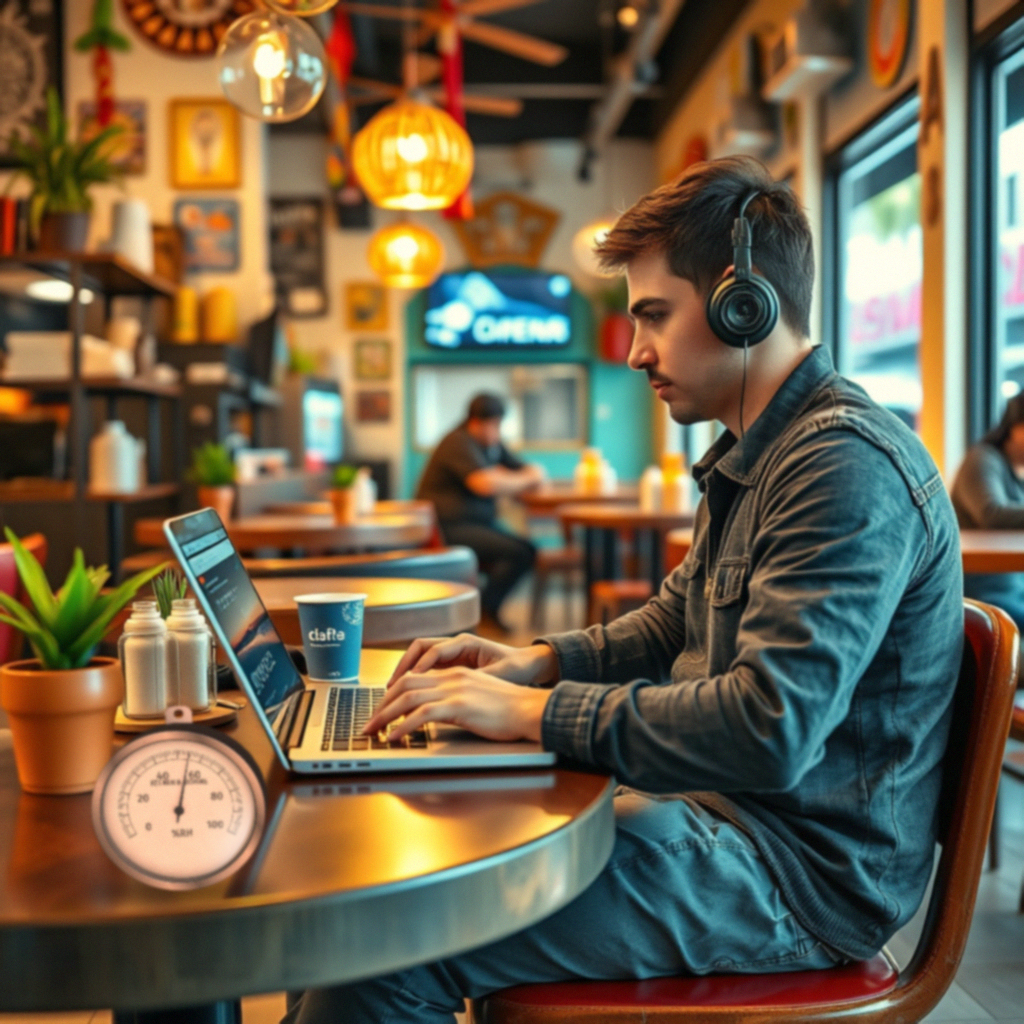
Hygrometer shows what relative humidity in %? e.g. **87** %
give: **55** %
